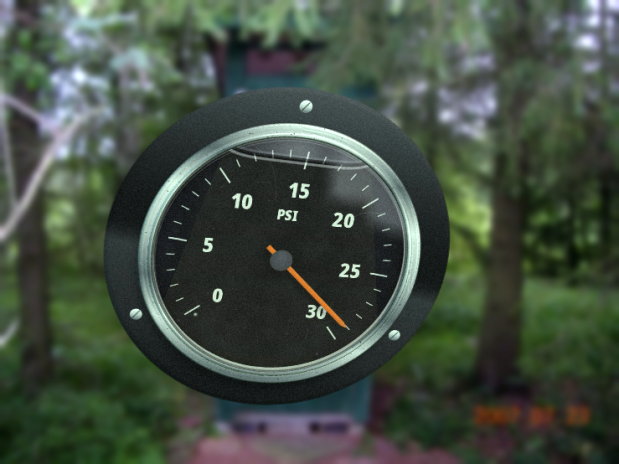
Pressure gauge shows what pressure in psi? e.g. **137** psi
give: **29** psi
